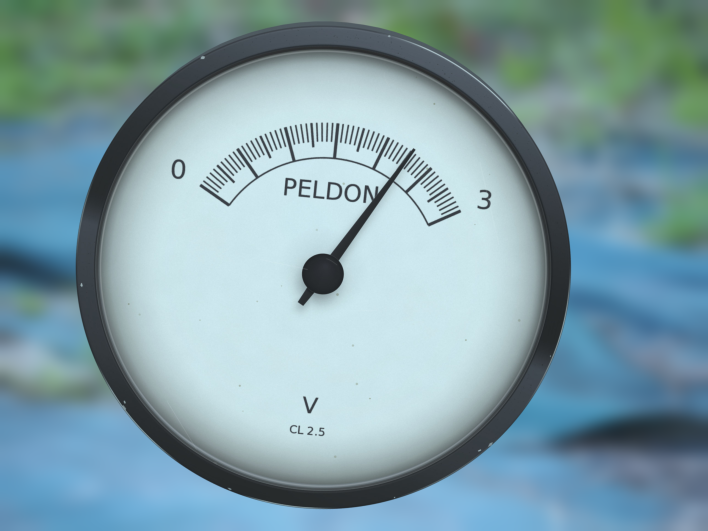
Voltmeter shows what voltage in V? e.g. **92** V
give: **2.25** V
